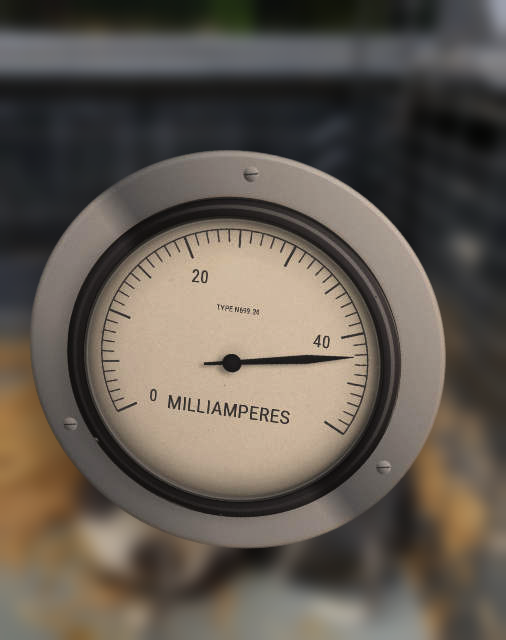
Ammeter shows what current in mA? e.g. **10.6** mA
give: **42** mA
